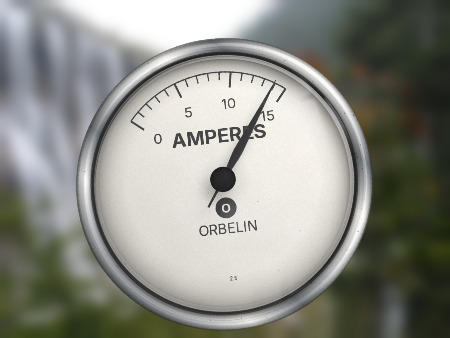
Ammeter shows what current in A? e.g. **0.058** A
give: **14** A
